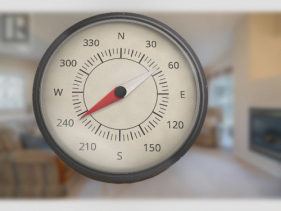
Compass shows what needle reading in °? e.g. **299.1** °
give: **235** °
